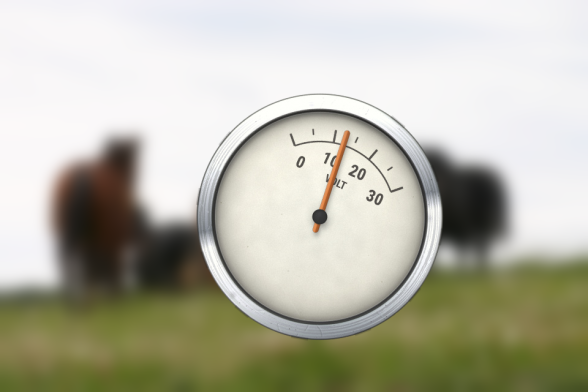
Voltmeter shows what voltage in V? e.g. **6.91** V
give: **12.5** V
